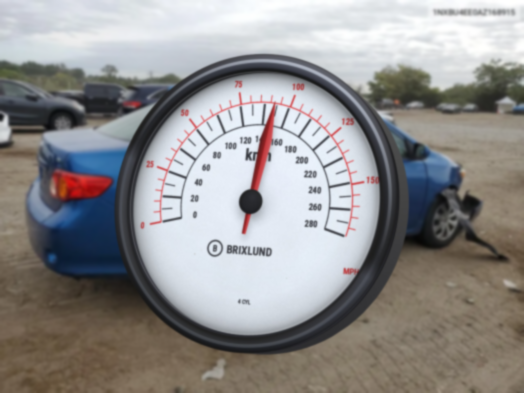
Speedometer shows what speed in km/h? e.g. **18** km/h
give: **150** km/h
